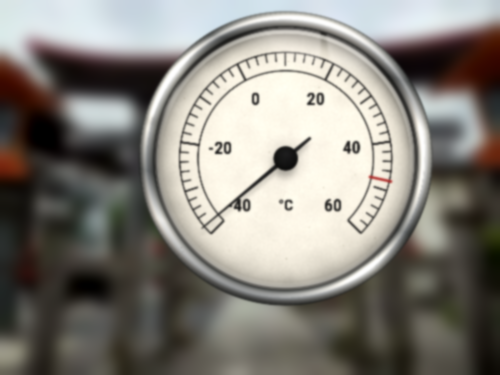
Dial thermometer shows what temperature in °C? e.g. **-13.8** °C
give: **-38** °C
